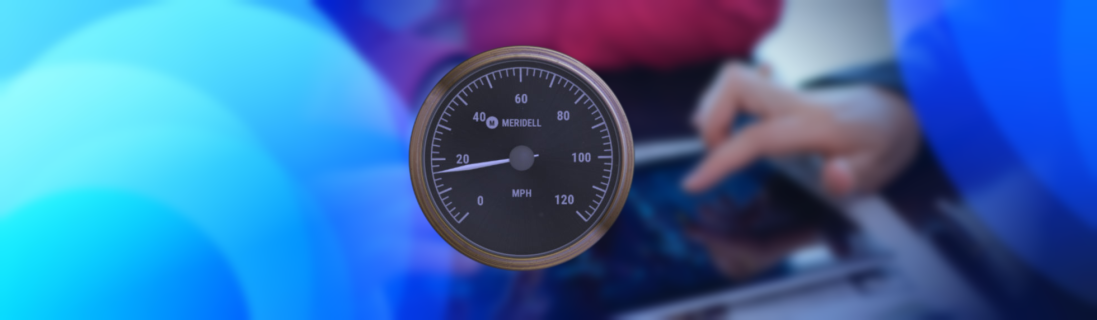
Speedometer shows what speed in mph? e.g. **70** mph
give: **16** mph
